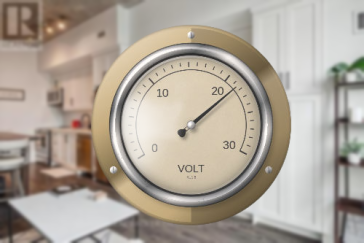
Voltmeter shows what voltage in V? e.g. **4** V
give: **21.5** V
